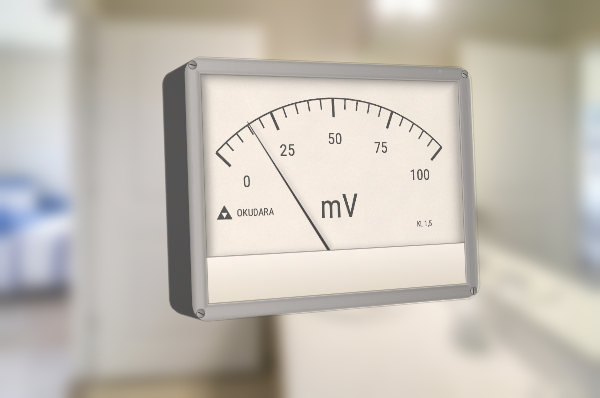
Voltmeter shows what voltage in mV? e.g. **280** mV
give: **15** mV
